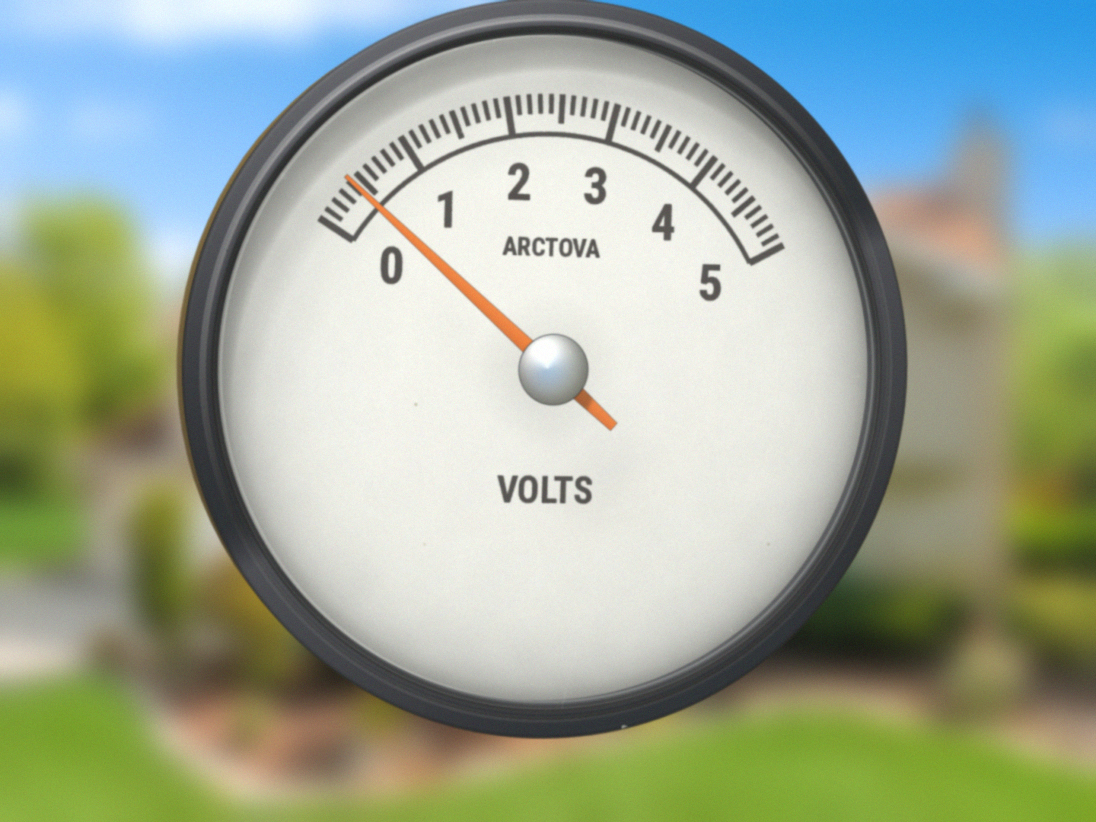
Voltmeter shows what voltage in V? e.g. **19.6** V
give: **0.4** V
